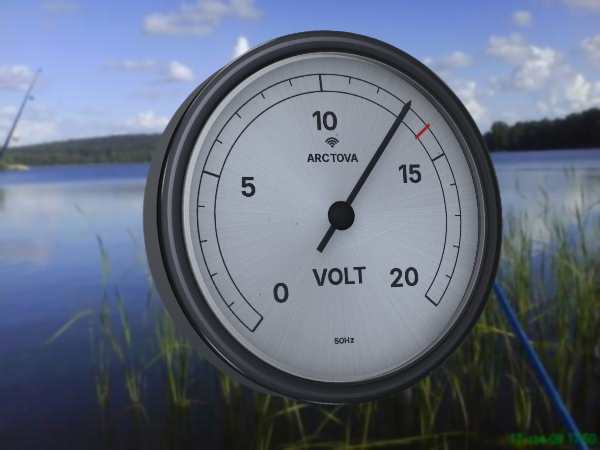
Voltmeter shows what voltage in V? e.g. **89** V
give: **13** V
